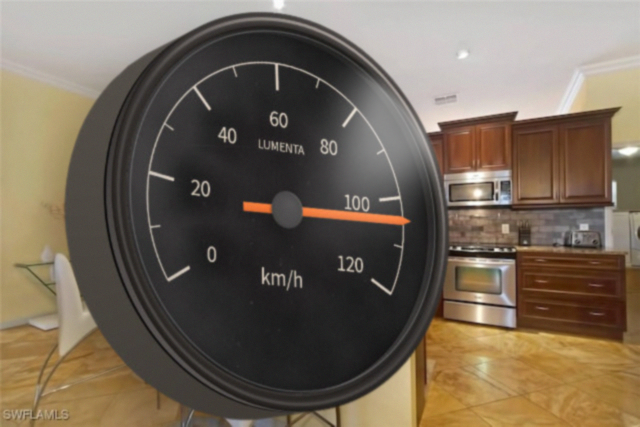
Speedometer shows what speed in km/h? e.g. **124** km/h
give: **105** km/h
